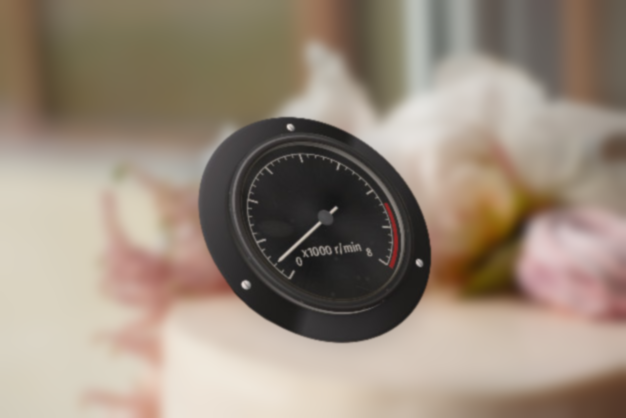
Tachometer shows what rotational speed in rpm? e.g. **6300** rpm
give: **400** rpm
